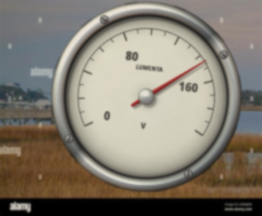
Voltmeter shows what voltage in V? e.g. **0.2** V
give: **145** V
